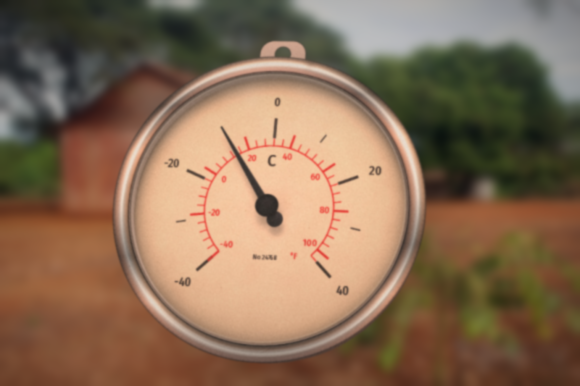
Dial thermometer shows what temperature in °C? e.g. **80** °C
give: **-10** °C
